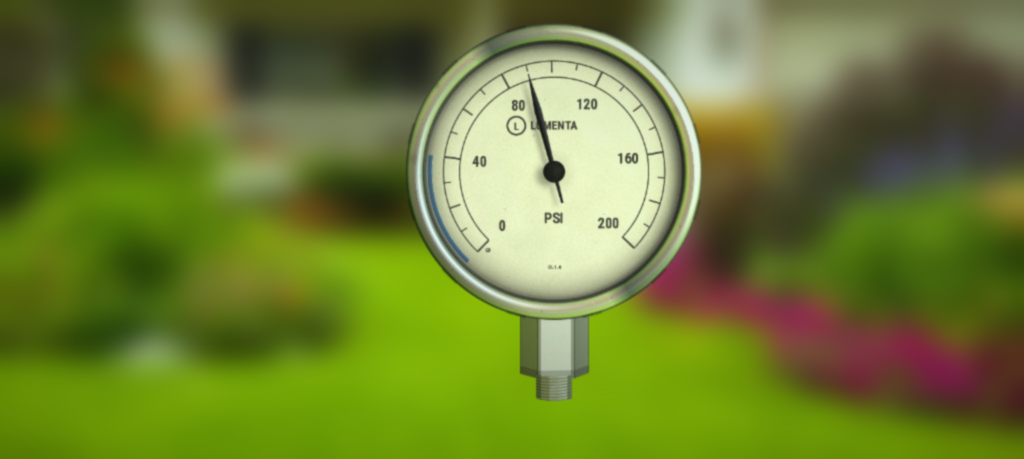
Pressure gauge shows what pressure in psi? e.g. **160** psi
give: **90** psi
